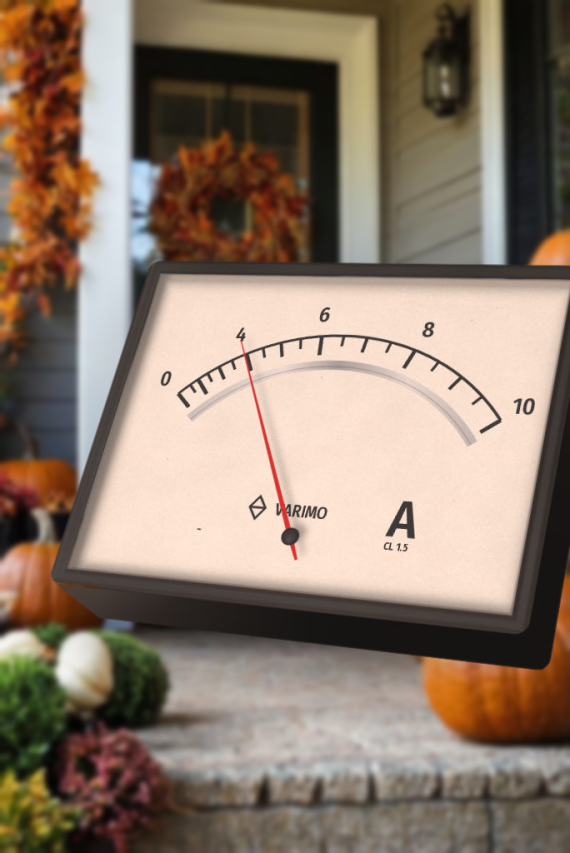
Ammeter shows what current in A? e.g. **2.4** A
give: **4** A
